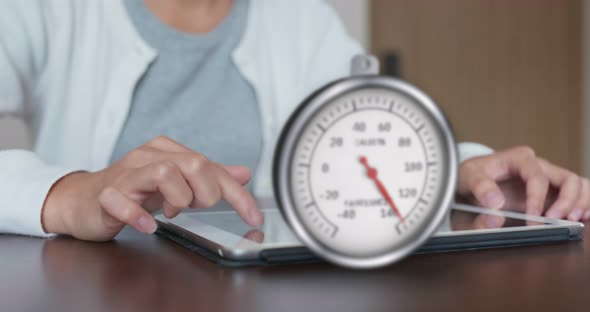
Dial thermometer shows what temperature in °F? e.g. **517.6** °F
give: **136** °F
